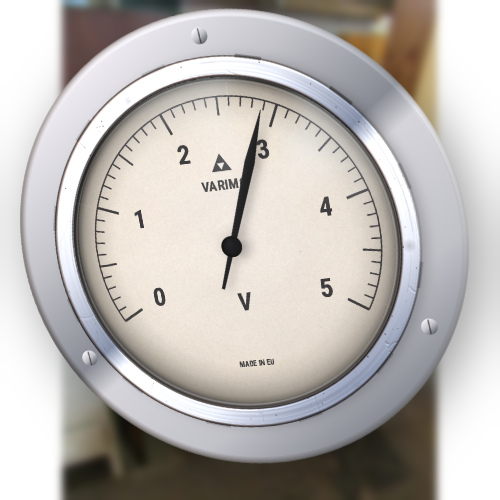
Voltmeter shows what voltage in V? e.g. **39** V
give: **2.9** V
